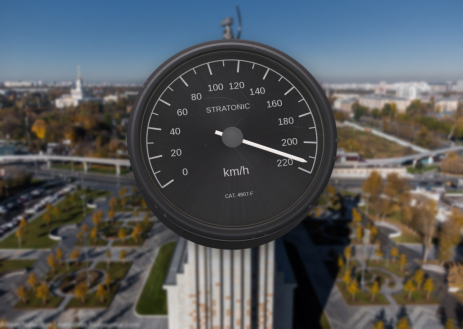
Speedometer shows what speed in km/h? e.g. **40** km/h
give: **215** km/h
